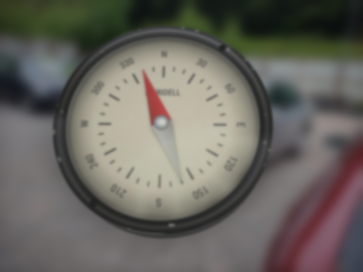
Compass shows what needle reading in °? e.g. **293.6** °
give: **340** °
